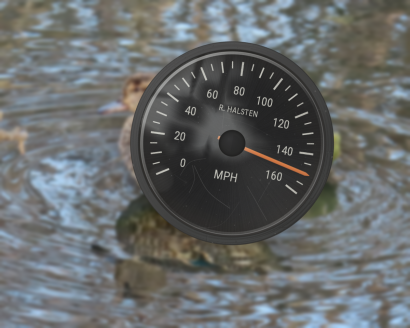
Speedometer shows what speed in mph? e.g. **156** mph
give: **150** mph
